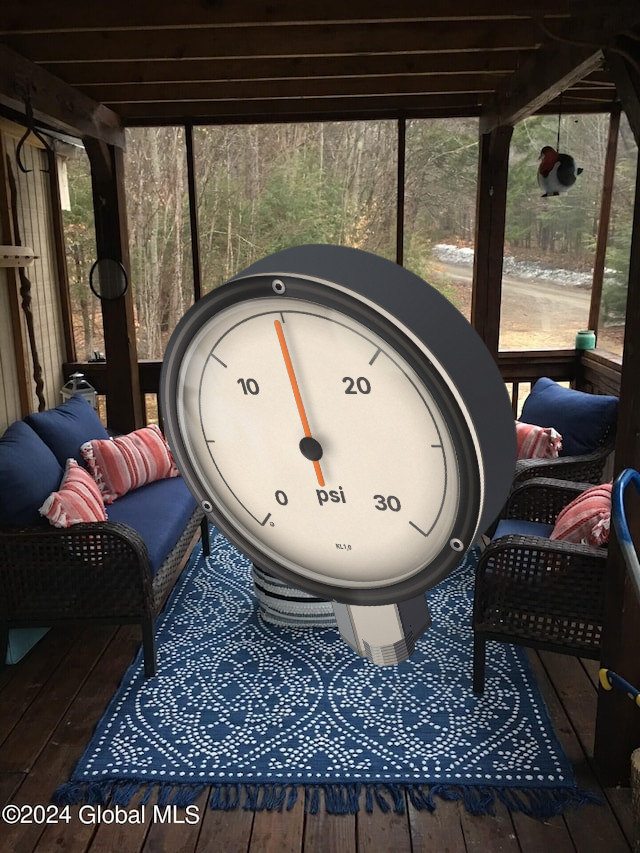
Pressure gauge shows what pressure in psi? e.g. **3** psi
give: **15** psi
